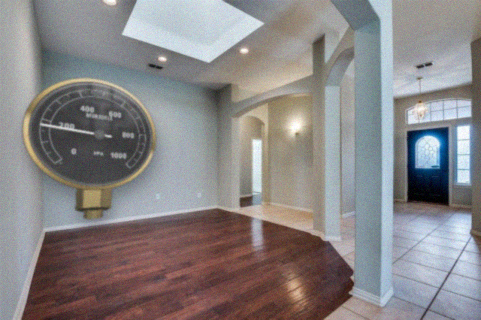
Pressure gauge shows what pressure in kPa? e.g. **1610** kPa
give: **175** kPa
